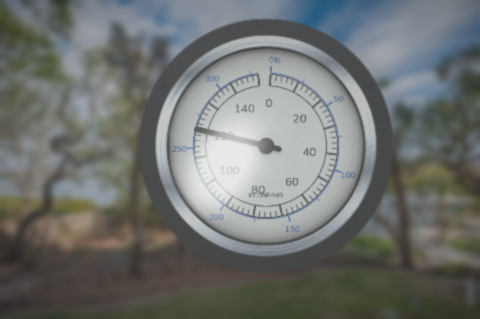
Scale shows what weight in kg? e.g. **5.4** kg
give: **120** kg
